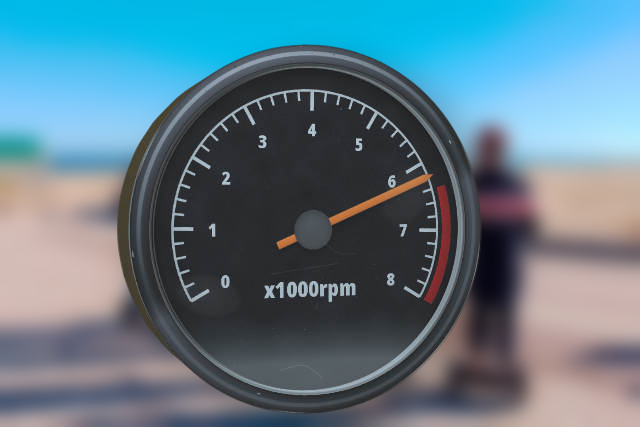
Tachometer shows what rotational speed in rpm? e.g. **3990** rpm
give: **6200** rpm
